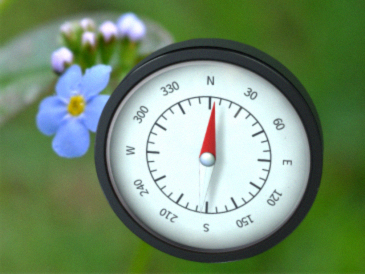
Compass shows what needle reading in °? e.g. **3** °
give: **5** °
